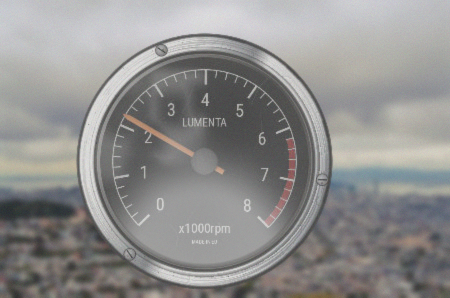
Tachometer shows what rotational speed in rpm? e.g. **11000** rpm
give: **2200** rpm
